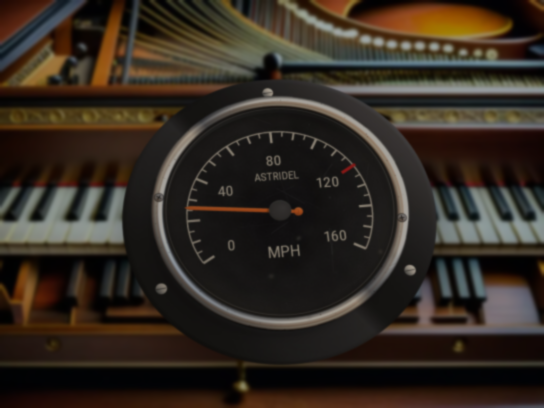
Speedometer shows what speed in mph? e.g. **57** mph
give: **25** mph
